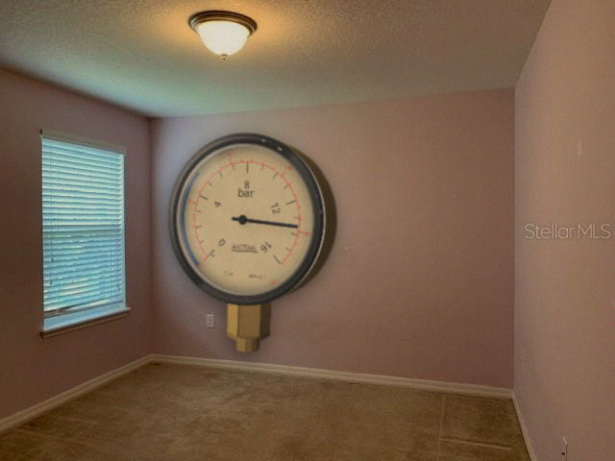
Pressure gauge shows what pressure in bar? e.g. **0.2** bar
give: **13.5** bar
